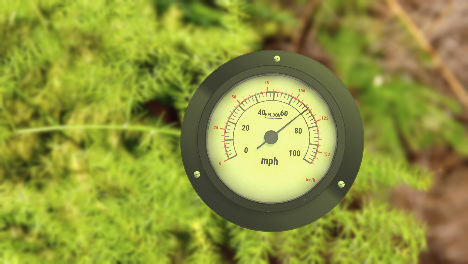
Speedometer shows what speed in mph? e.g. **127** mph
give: **70** mph
